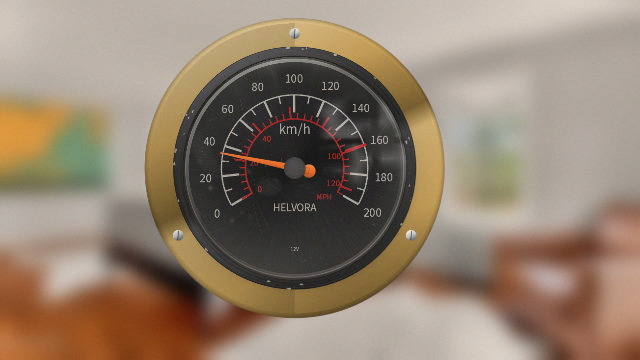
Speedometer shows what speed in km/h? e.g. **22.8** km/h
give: **35** km/h
